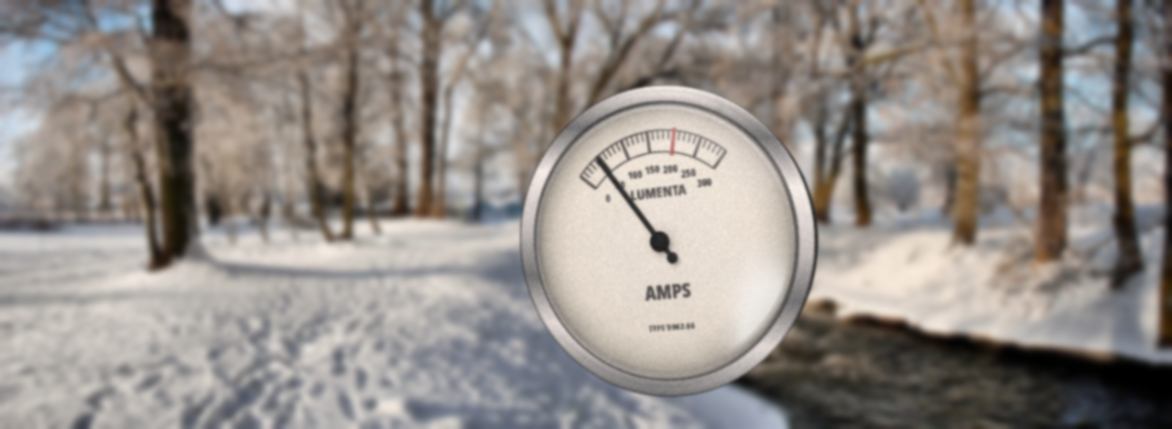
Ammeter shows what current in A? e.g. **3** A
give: **50** A
